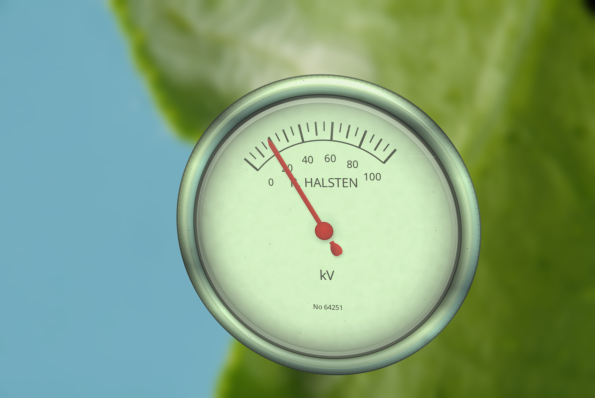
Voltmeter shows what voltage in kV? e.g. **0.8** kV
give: **20** kV
